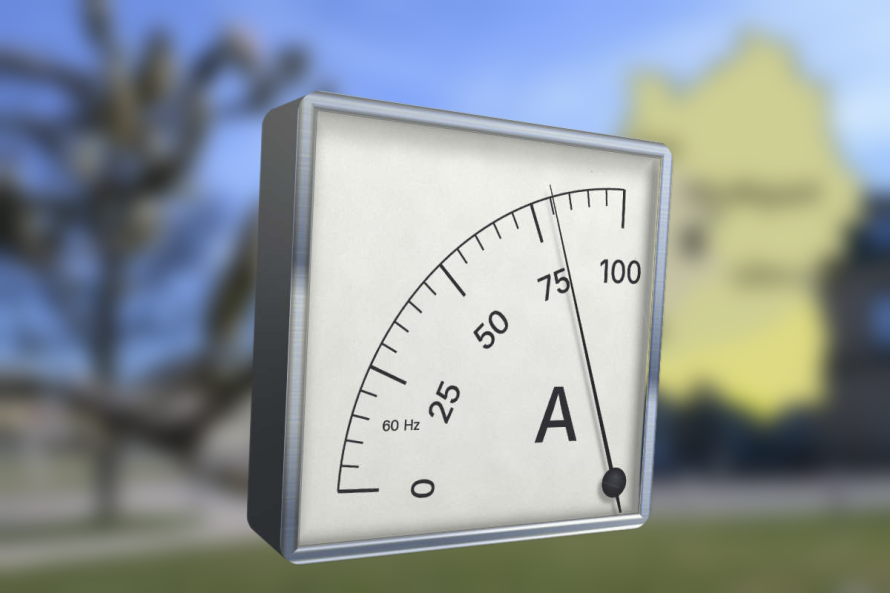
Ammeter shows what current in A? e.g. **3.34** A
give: **80** A
